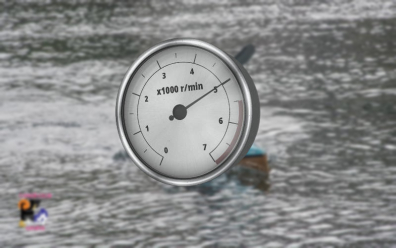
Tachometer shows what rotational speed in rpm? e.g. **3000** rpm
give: **5000** rpm
